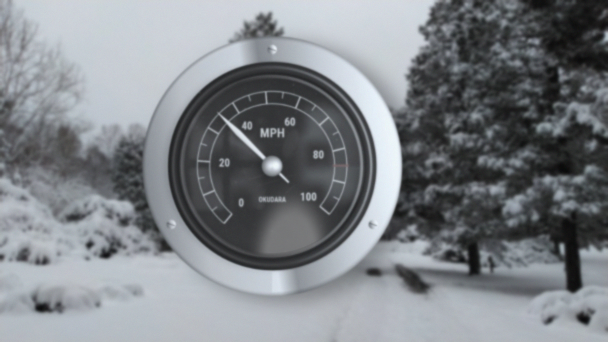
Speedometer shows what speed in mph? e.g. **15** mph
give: **35** mph
